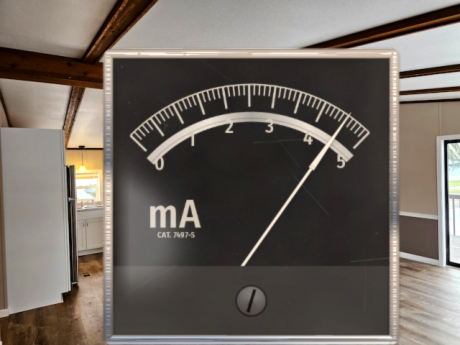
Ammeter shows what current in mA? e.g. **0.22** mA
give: **4.5** mA
